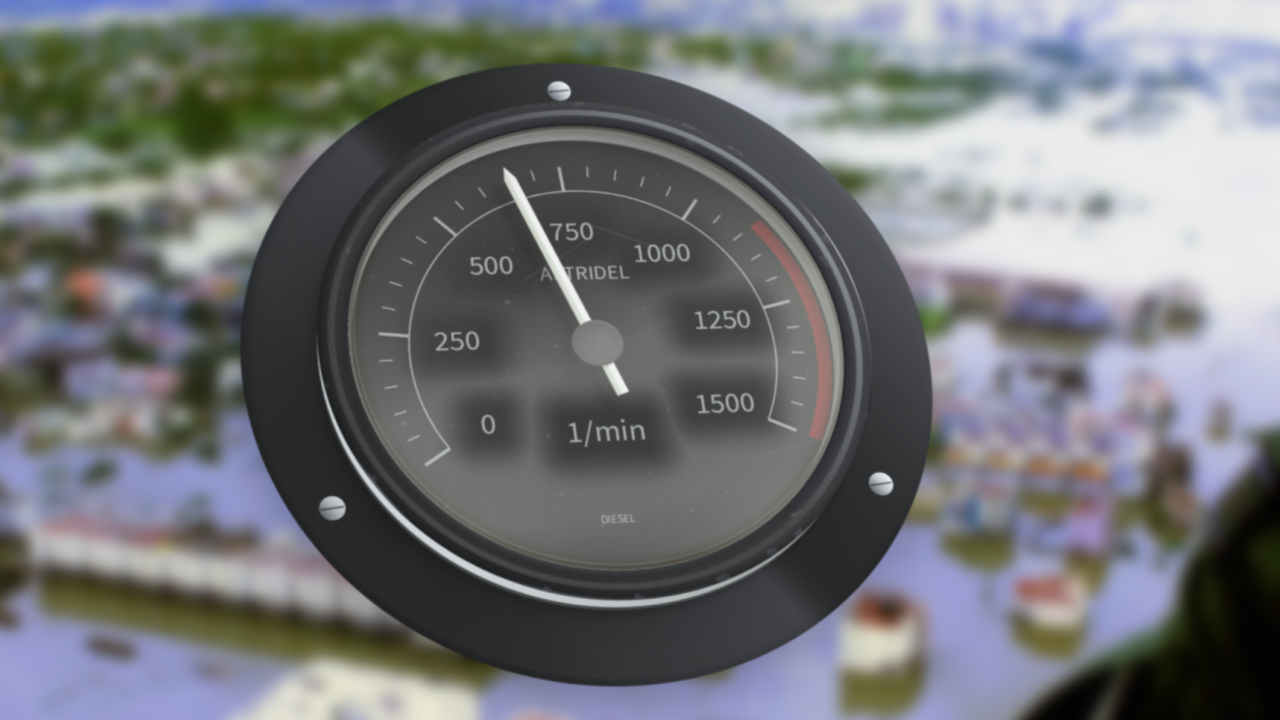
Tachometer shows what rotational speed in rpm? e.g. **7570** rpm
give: **650** rpm
